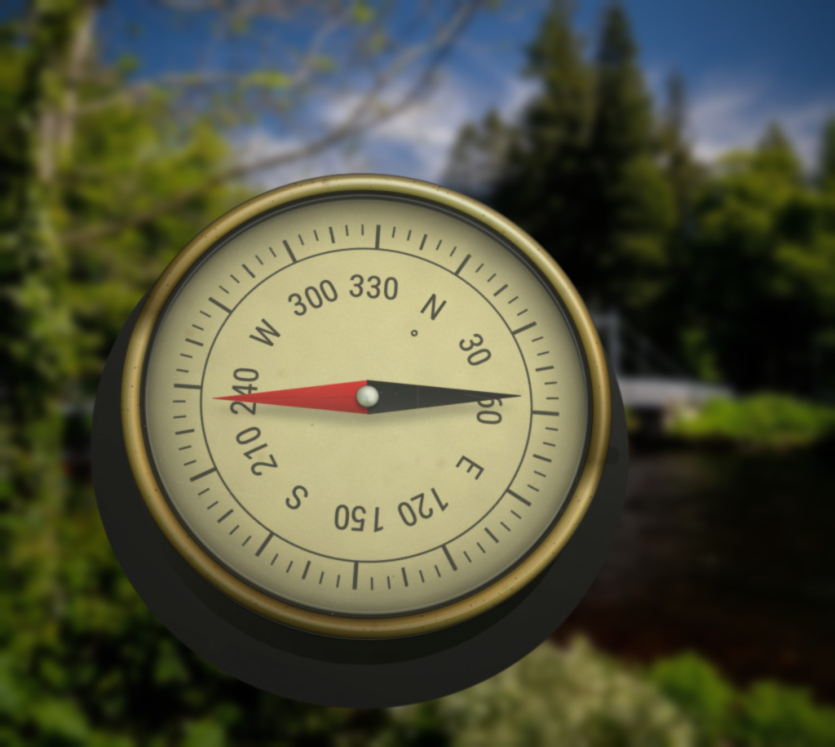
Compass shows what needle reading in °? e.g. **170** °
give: **235** °
